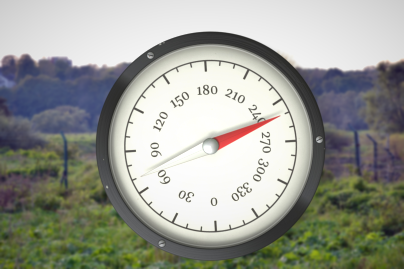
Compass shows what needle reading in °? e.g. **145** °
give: **250** °
